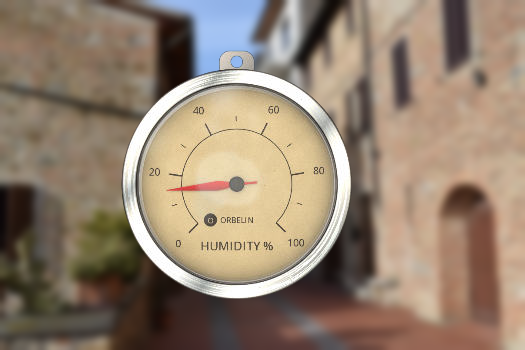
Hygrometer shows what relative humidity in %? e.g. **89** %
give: **15** %
